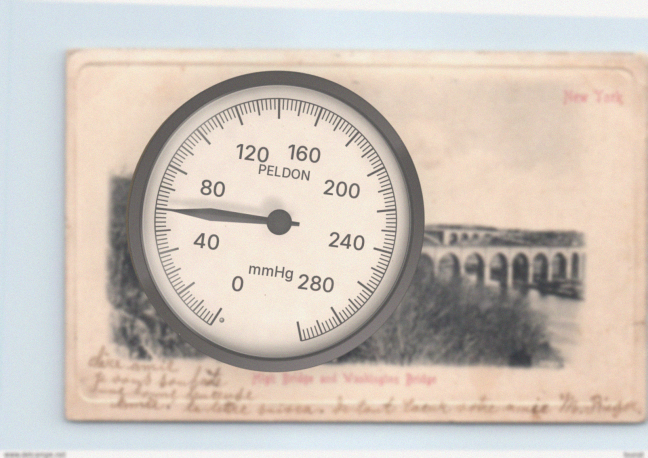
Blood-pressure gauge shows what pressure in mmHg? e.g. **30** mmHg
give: **60** mmHg
